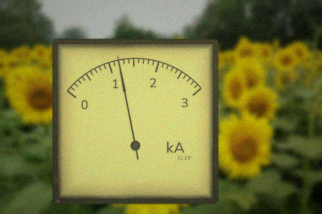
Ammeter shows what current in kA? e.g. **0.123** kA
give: **1.2** kA
